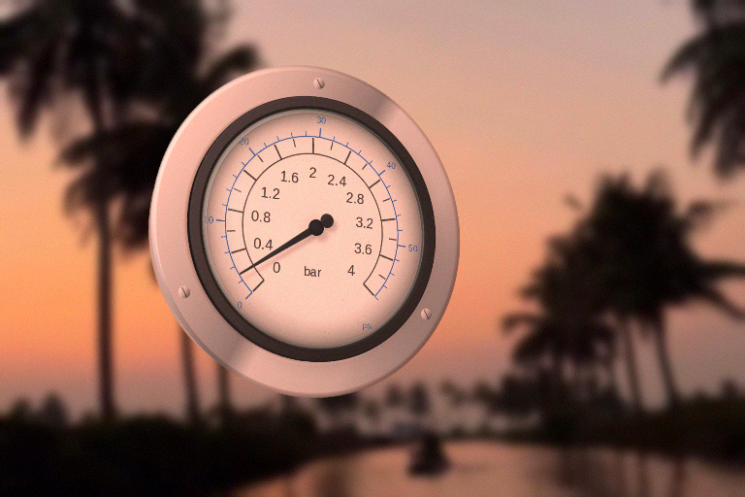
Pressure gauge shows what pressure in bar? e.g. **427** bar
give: **0.2** bar
